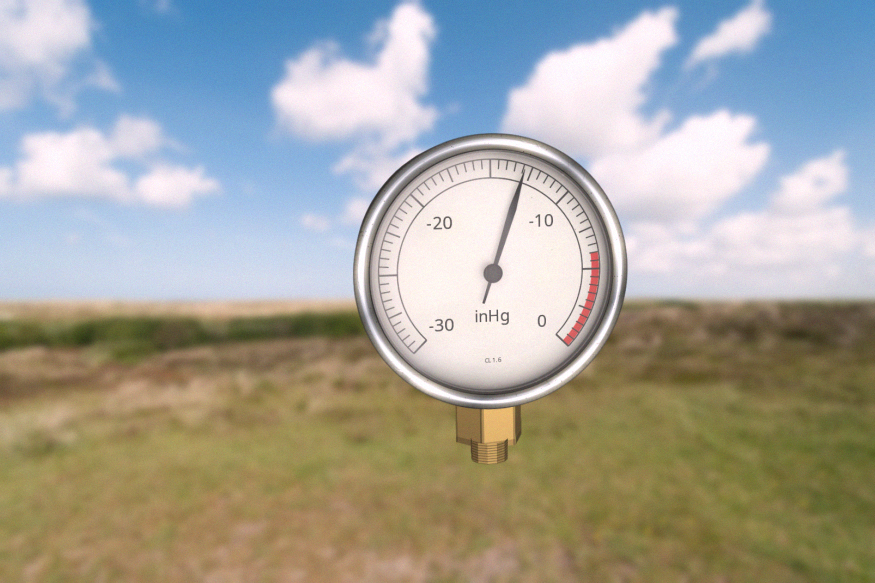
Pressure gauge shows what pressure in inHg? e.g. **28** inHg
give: **-13** inHg
